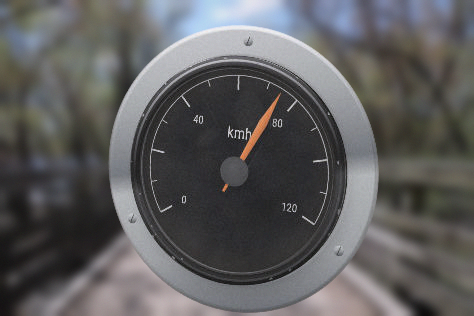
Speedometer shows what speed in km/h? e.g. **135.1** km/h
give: **75** km/h
